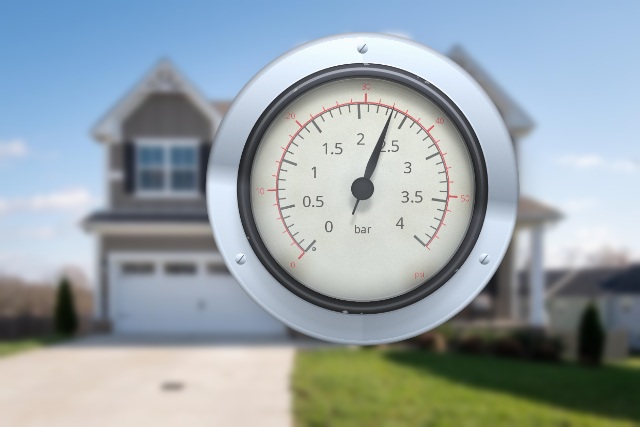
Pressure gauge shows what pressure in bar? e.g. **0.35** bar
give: **2.35** bar
